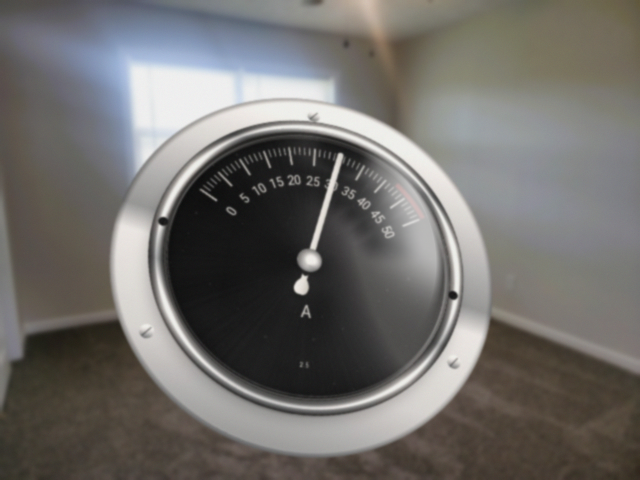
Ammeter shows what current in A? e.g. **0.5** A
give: **30** A
